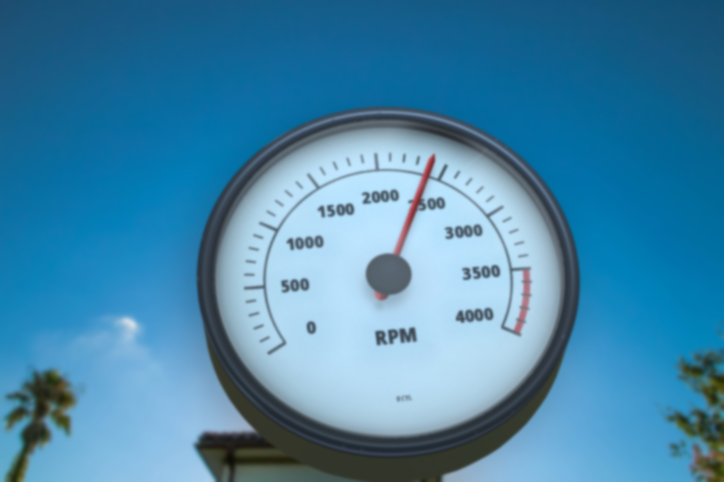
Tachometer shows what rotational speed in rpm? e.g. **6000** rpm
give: **2400** rpm
